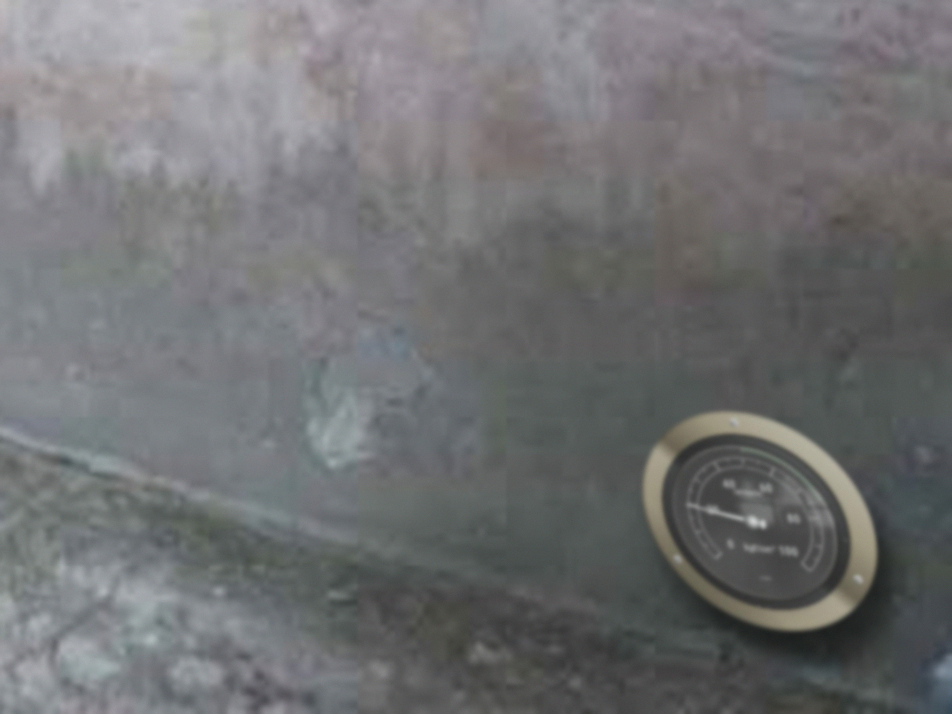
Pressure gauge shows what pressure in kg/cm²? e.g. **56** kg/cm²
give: **20** kg/cm²
